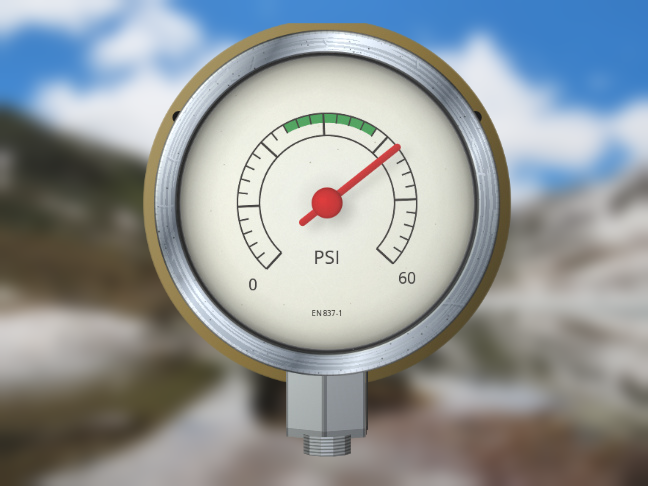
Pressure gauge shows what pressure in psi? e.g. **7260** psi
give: **42** psi
